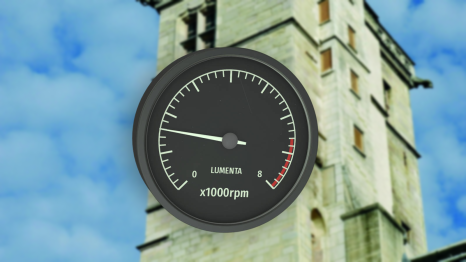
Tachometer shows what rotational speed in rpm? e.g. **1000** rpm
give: **1600** rpm
